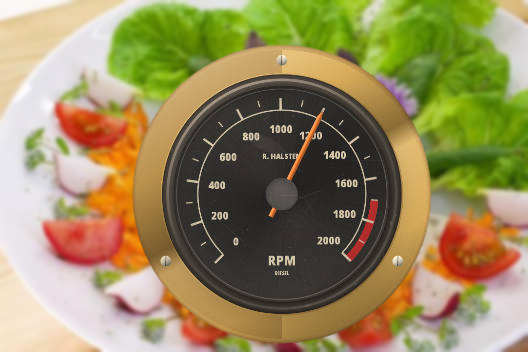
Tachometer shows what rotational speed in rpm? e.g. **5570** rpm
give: **1200** rpm
